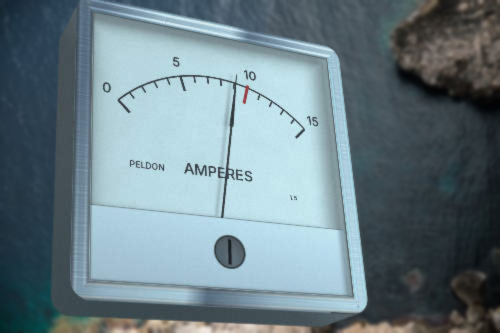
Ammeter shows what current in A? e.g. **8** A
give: **9** A
